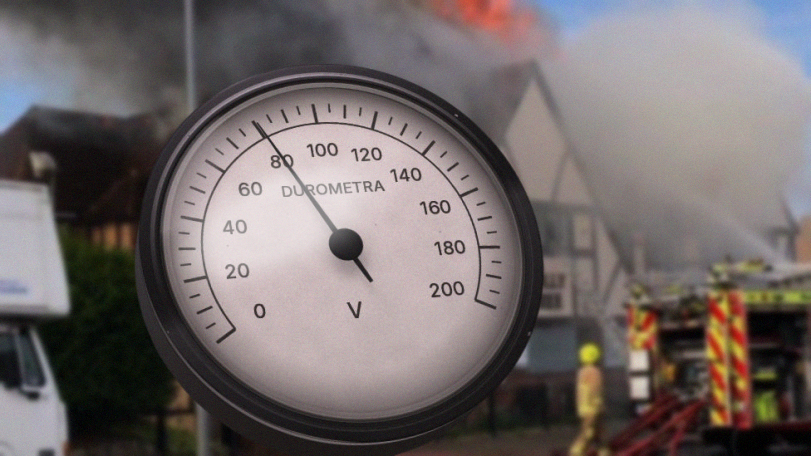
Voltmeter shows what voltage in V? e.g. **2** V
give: **80** V
